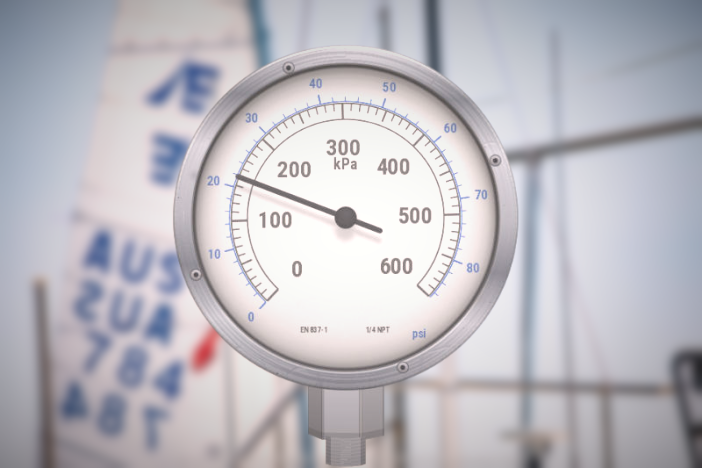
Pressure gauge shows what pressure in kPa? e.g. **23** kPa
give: **150** kPa
